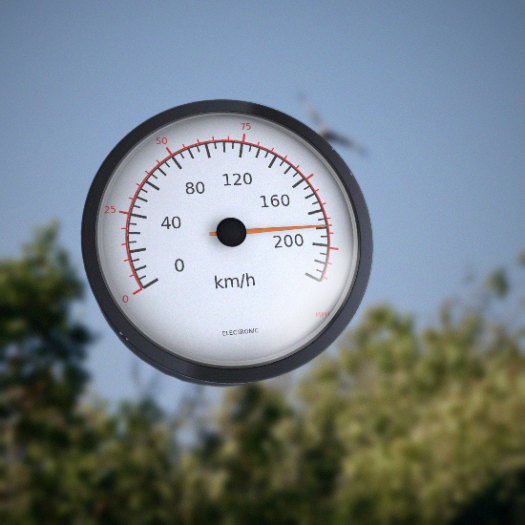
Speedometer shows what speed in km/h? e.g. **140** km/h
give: **190** km/h
